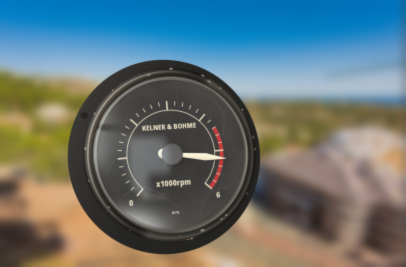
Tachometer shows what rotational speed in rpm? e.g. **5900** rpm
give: **5200** rpm
